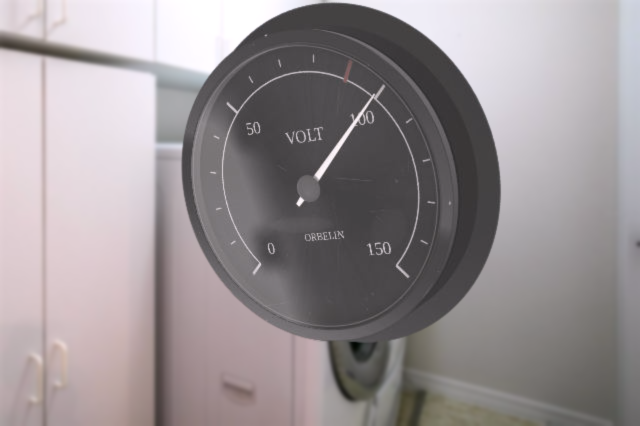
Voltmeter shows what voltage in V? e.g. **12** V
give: **100** V
